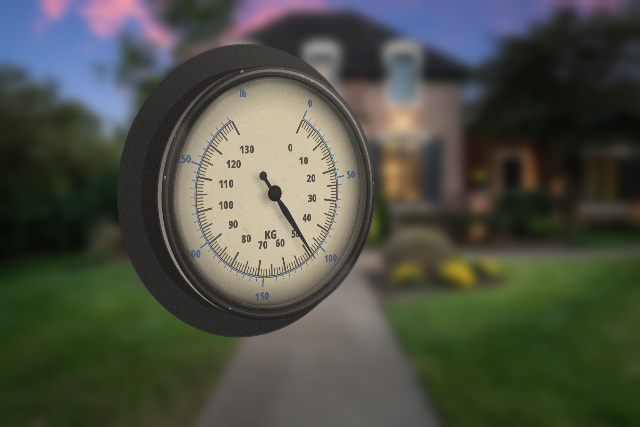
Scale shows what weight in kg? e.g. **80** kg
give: **50** kg
